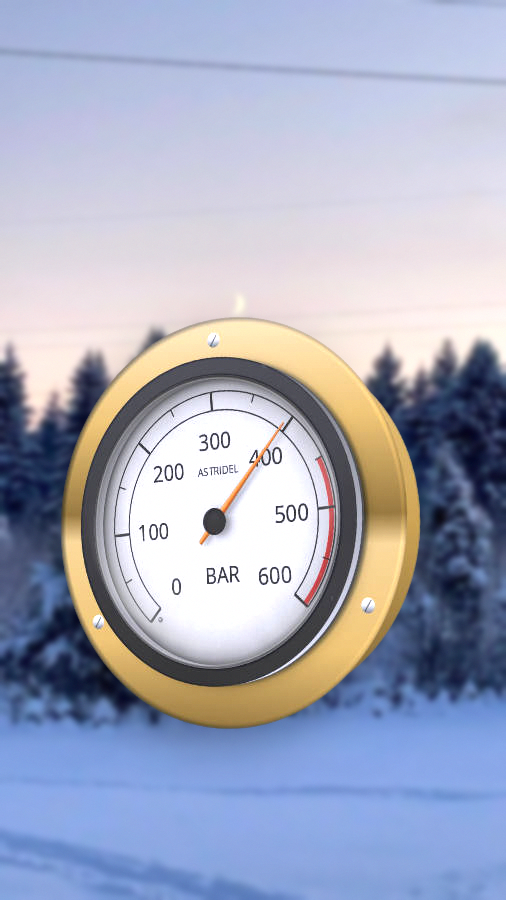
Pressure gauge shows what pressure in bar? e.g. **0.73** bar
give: **400** bar
